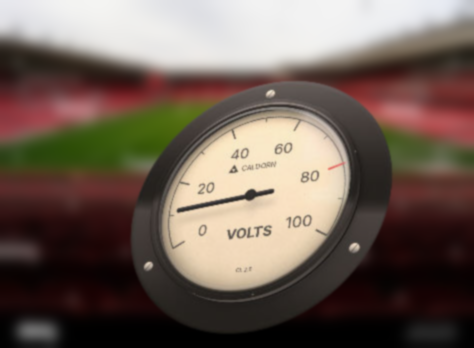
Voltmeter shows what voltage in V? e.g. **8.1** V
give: **10** V
